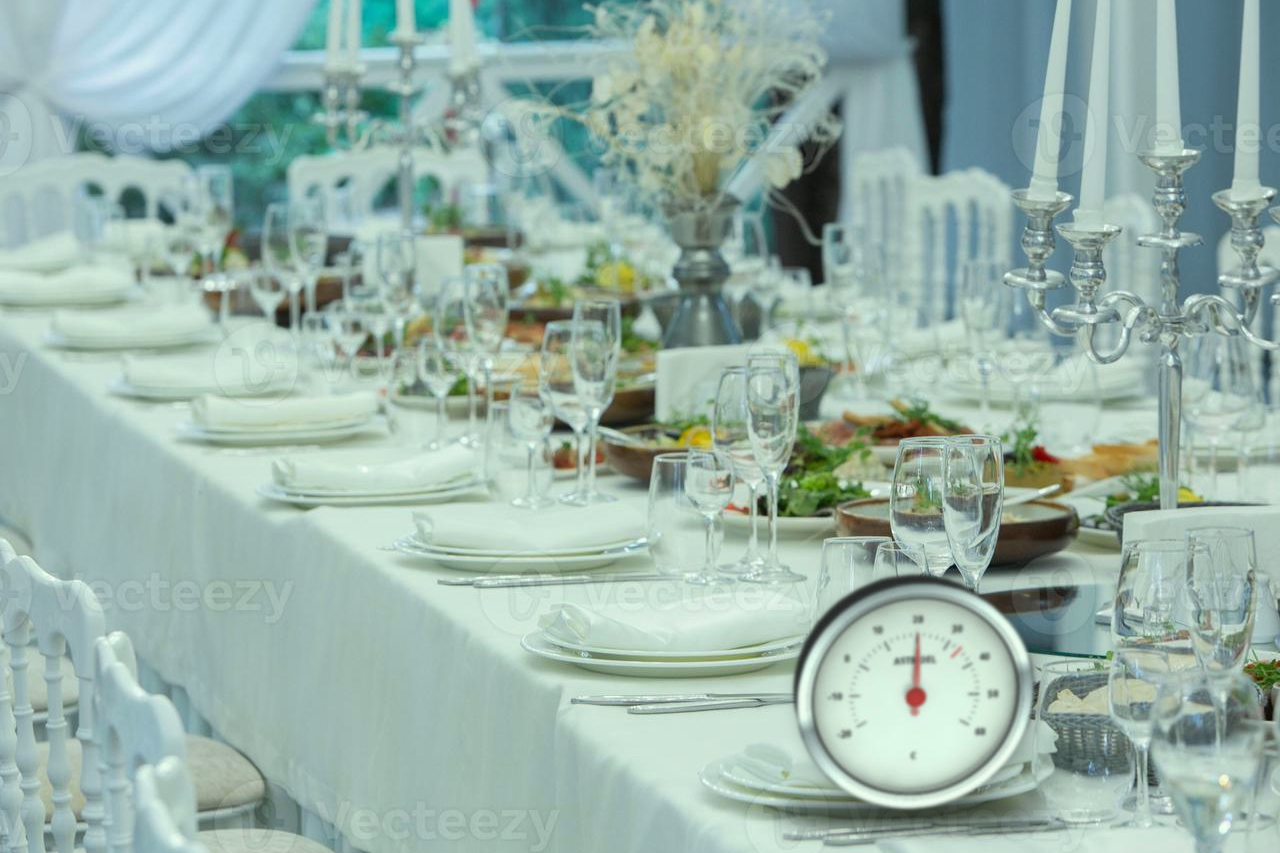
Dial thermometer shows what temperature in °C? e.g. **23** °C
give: **20** °C
